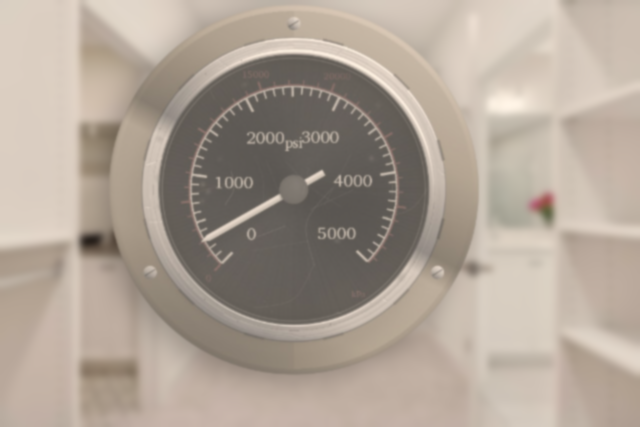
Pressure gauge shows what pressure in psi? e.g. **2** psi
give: **300** psi
